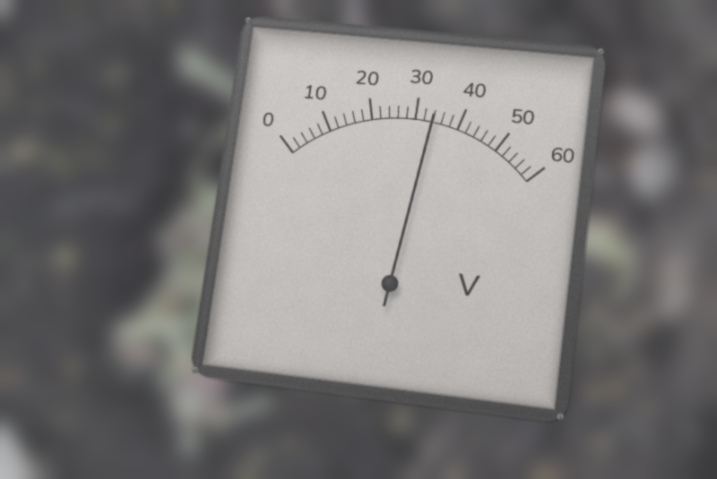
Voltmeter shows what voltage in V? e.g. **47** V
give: **34** V
